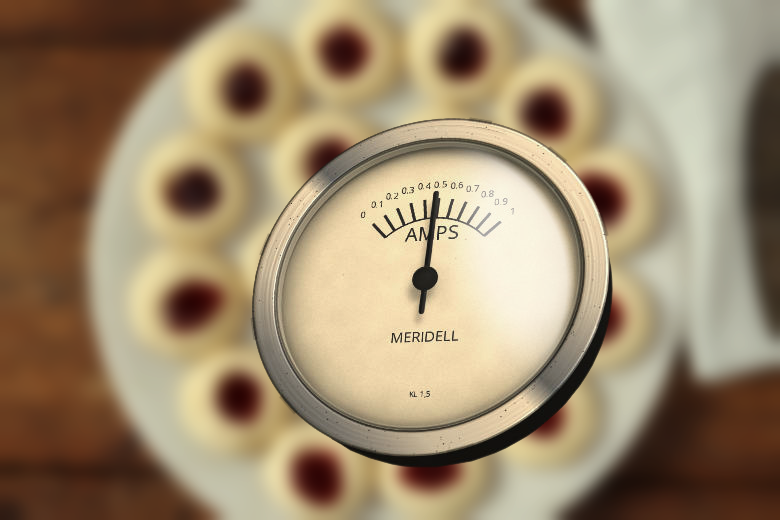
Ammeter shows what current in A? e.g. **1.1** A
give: **0.5** A
